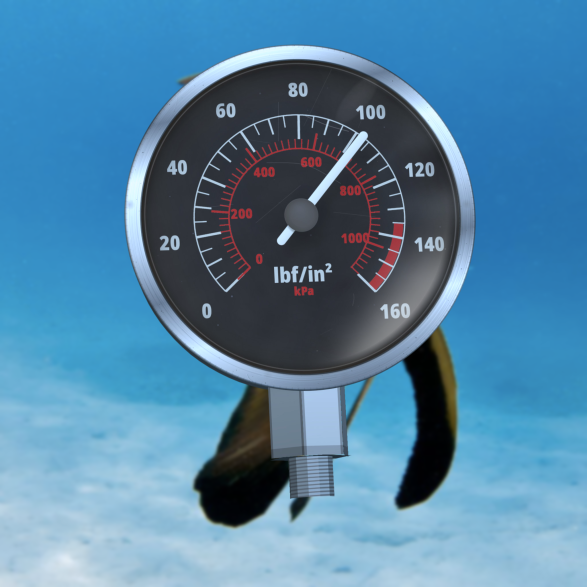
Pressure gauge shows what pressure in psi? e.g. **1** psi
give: **102.5** psi
